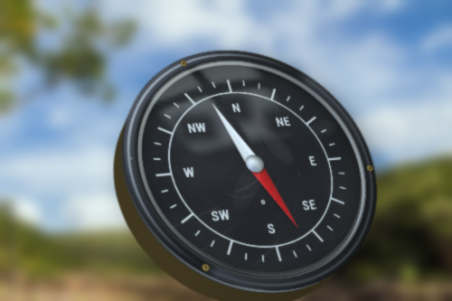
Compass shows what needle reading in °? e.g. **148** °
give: **160** °
